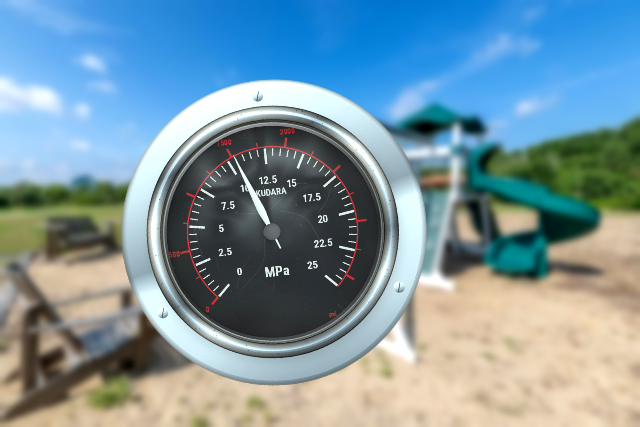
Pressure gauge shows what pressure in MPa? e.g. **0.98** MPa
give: **10.5** MPa
